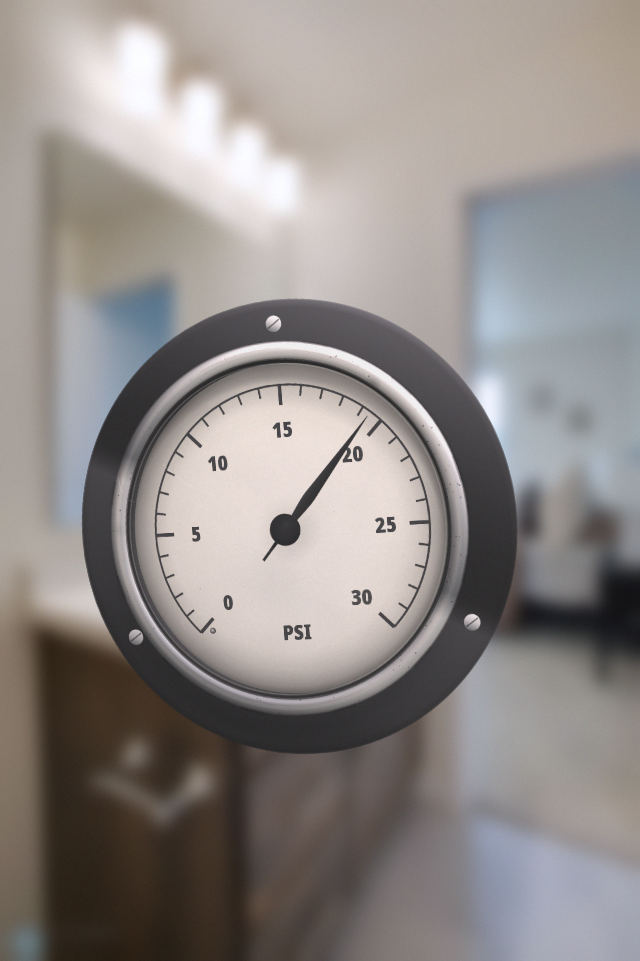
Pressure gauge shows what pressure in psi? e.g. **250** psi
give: **19.5** psi
